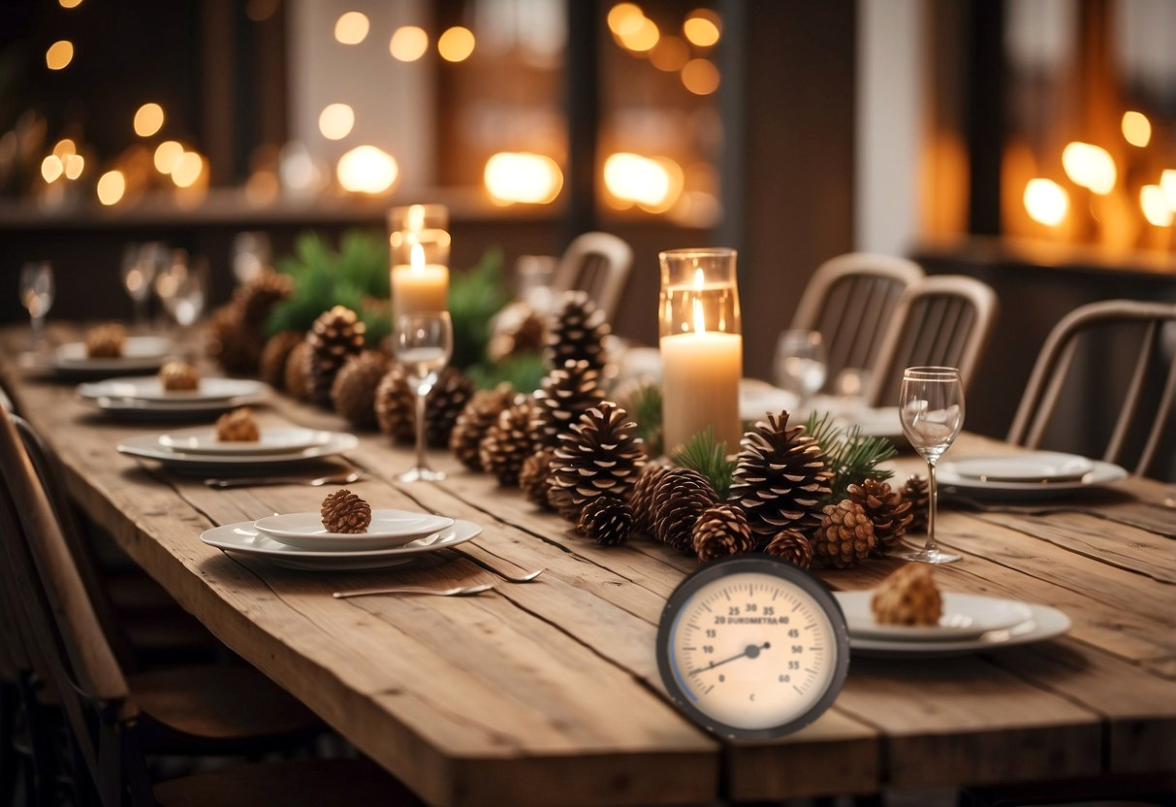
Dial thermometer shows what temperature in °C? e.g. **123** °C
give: **5** °C
